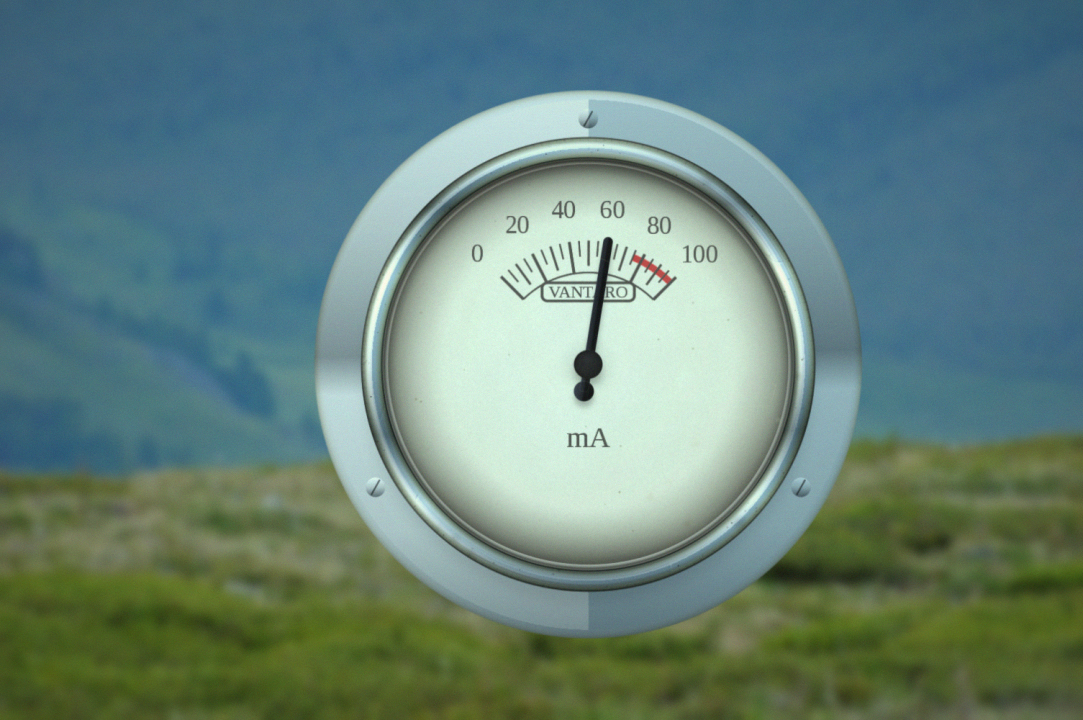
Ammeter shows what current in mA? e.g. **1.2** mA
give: **60** mA
